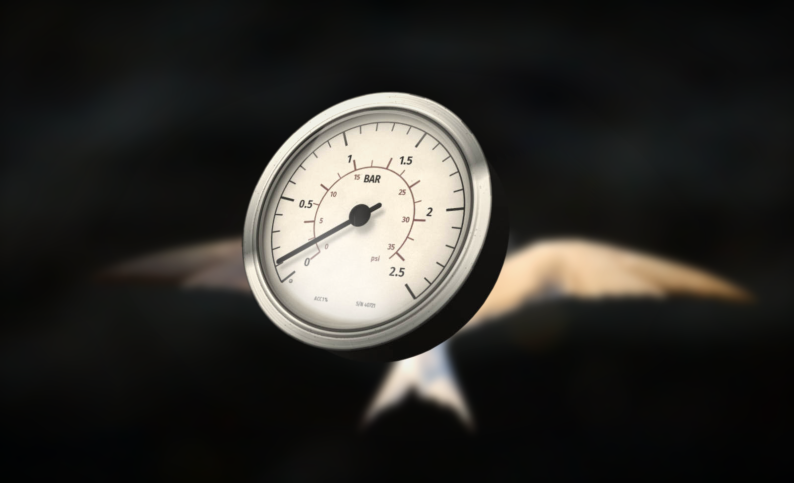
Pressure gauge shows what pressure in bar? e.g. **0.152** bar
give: **0.1** bar
